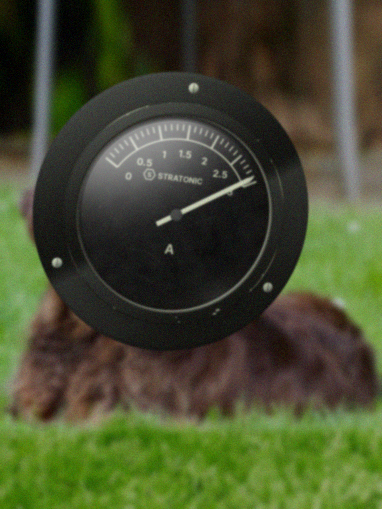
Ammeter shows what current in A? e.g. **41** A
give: **2.9** A
